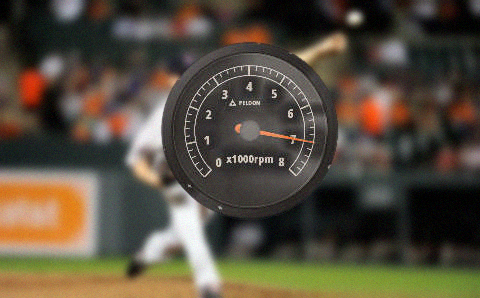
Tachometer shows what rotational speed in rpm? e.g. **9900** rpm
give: **7000** rpm
